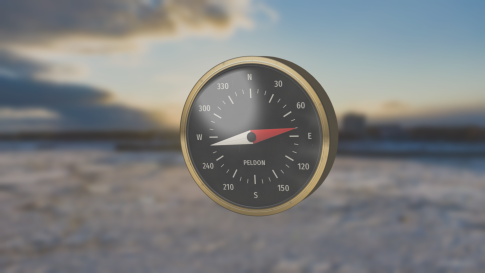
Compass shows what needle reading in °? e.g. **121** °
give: **80** °
